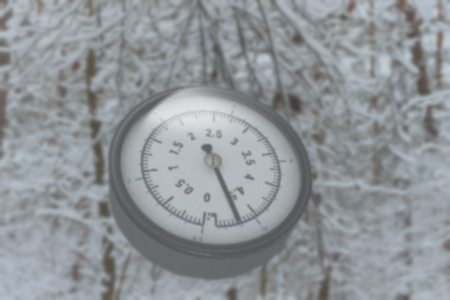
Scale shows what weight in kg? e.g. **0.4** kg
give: **4.75** kg
